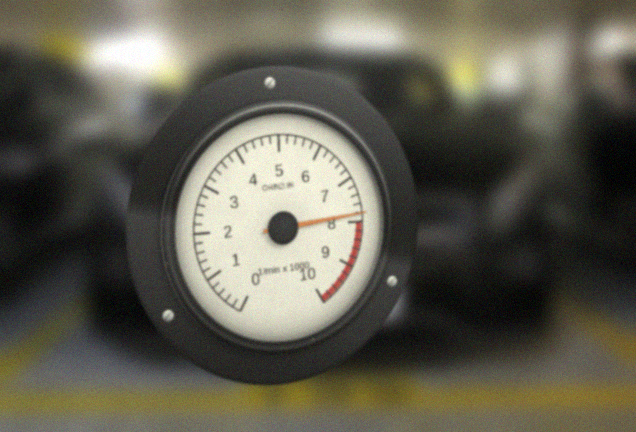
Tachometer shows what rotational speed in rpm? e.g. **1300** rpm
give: **7800** rpm
